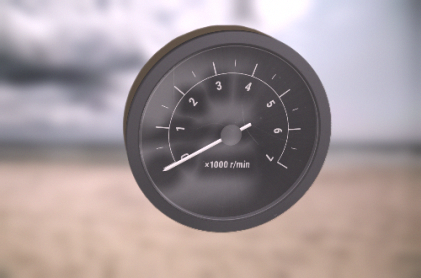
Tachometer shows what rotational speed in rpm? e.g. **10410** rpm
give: **0** rpm
